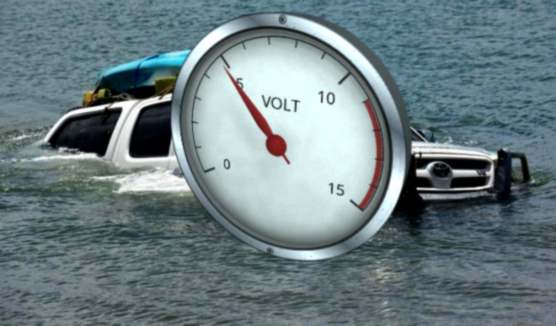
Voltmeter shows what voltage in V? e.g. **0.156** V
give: **5** V
